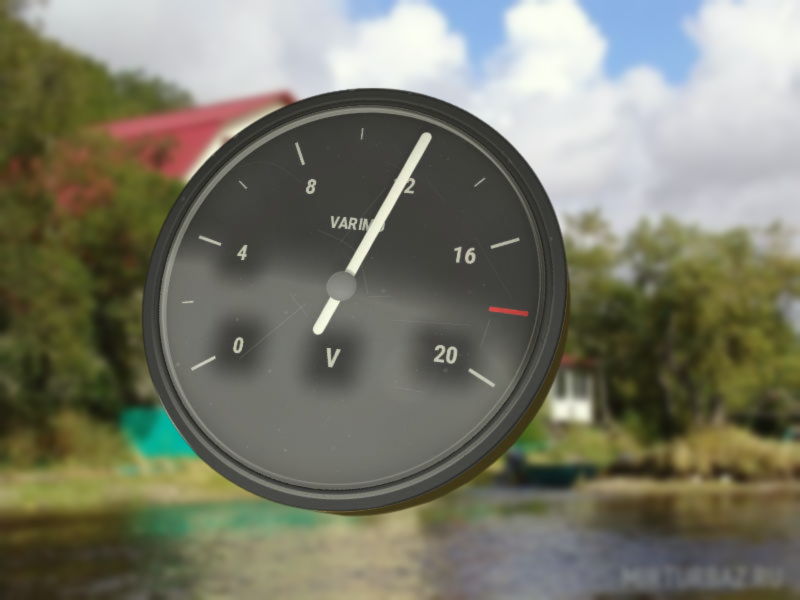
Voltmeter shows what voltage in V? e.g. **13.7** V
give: **12** V
